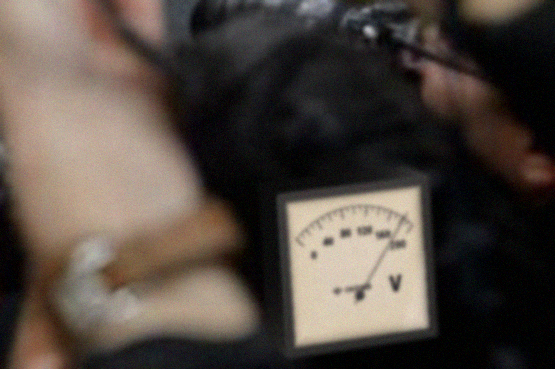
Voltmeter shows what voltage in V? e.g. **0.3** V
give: **180** V
